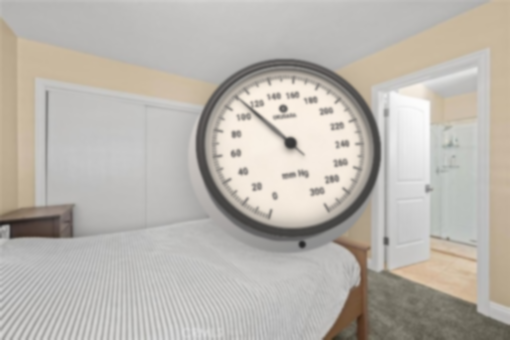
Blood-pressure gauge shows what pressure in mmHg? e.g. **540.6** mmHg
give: **110** mmHg
